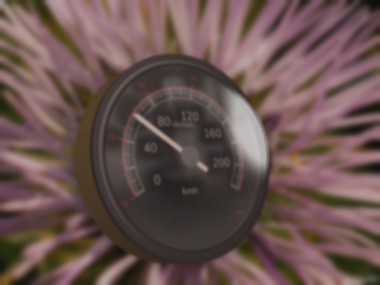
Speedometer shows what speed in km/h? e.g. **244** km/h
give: **60** km/h
